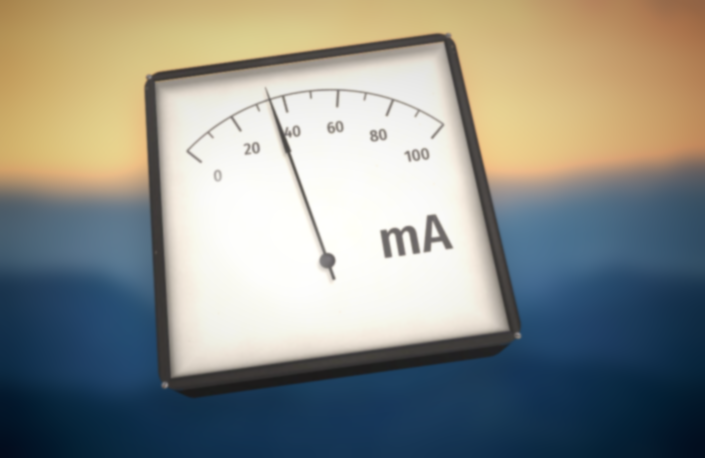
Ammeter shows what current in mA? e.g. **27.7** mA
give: **35** mA
